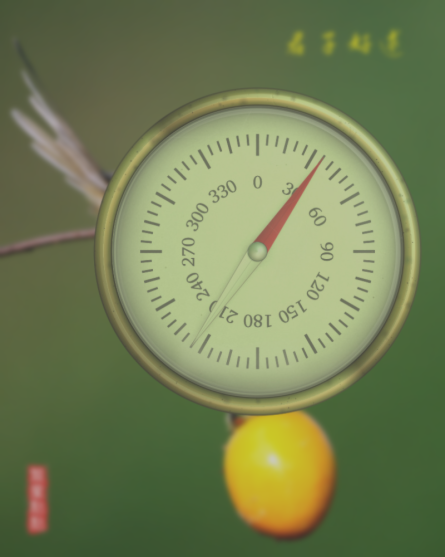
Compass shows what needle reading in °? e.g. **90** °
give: **35** °
